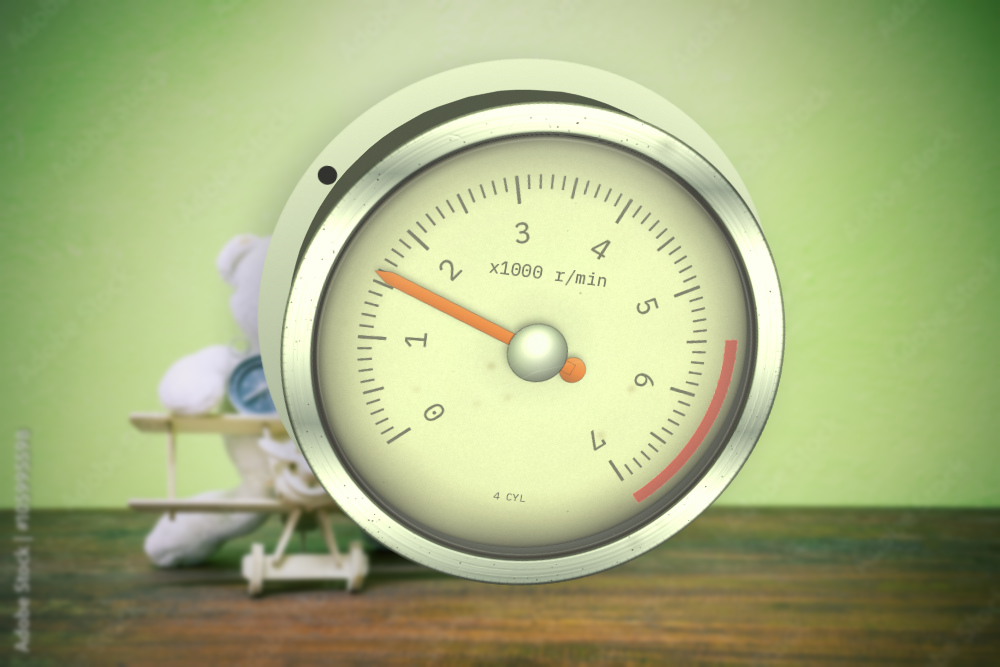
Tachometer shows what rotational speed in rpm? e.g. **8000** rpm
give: **1600** rpm
